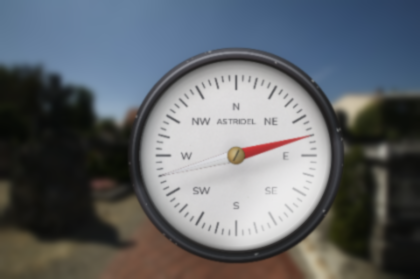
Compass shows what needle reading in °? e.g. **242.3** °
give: **75** °
